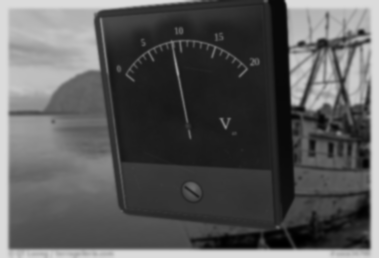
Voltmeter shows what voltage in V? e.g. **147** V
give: **9** V
